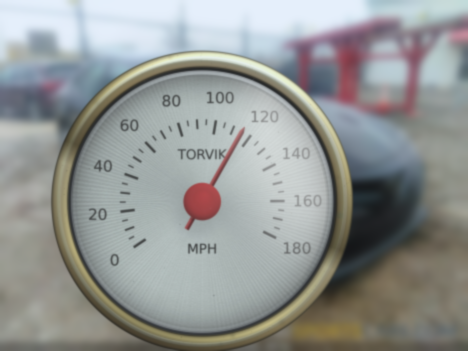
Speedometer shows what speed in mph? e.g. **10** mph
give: **115** mph
